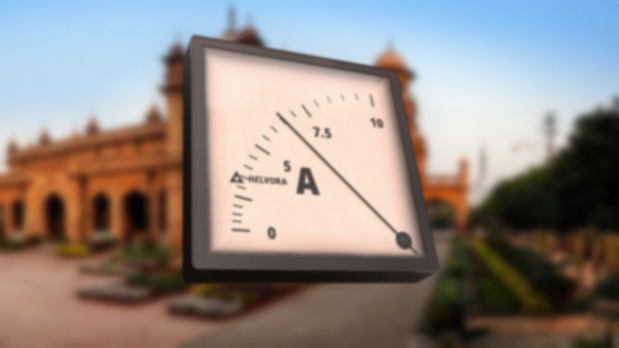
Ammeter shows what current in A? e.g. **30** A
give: **6.5** A
